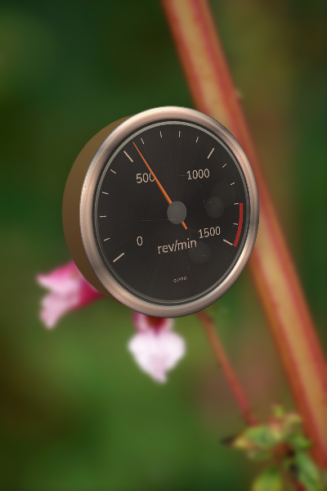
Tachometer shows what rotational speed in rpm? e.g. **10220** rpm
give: **550** rpm
